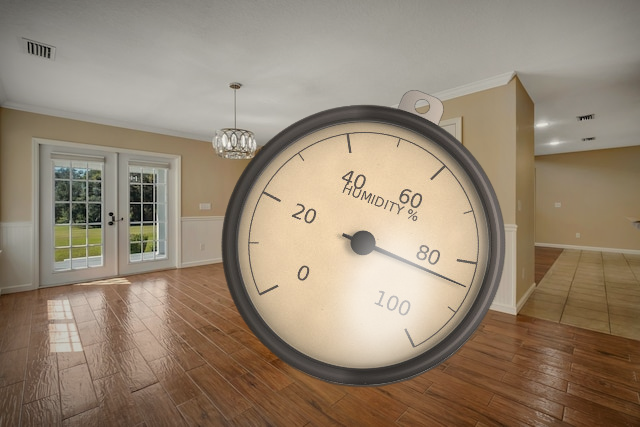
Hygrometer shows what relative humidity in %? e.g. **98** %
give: **85** %
